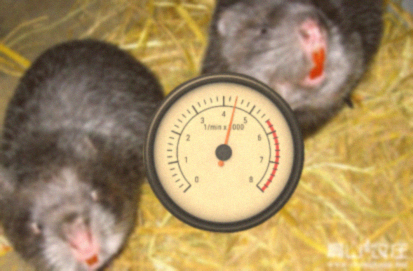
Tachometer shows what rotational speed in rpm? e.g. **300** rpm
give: **4400** rpm
